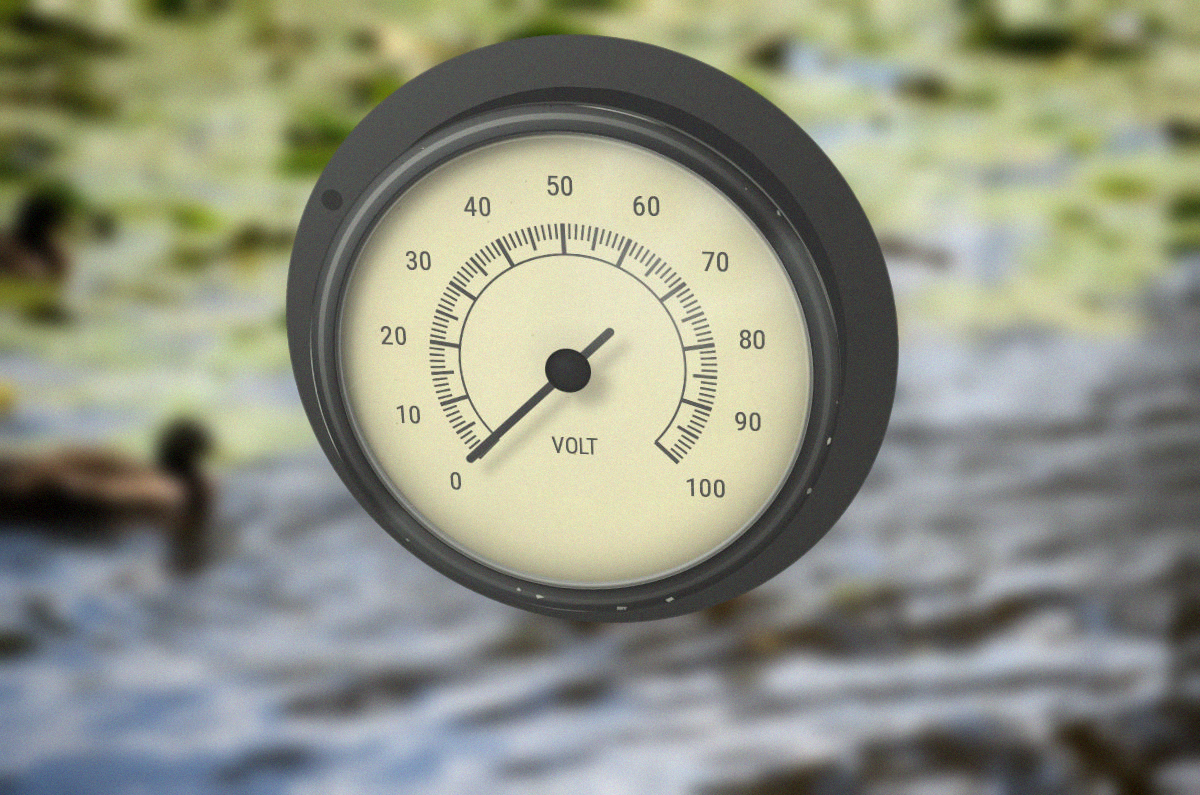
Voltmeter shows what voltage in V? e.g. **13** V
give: **1** V
